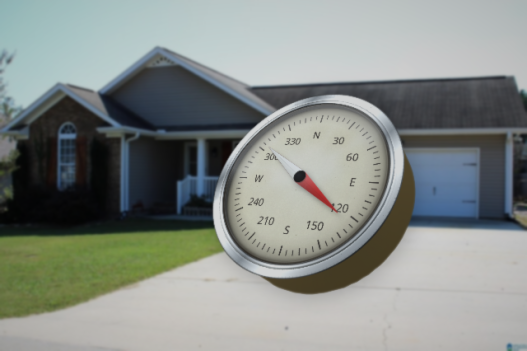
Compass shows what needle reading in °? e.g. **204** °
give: **125** °
